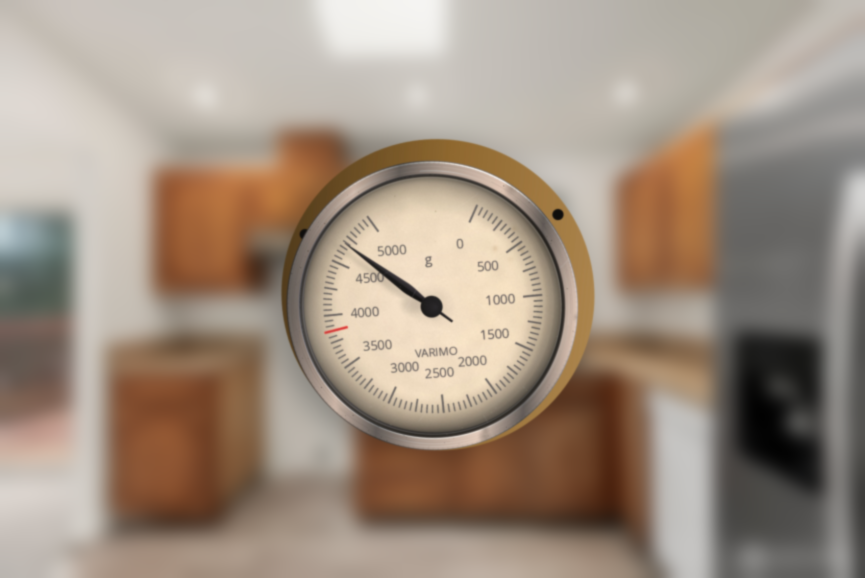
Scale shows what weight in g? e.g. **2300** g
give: **4700** g
